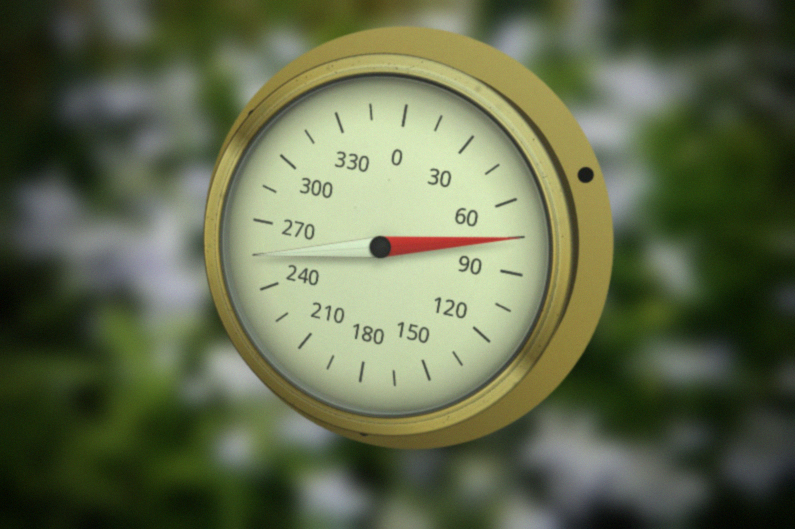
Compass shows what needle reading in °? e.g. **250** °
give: **75** °
